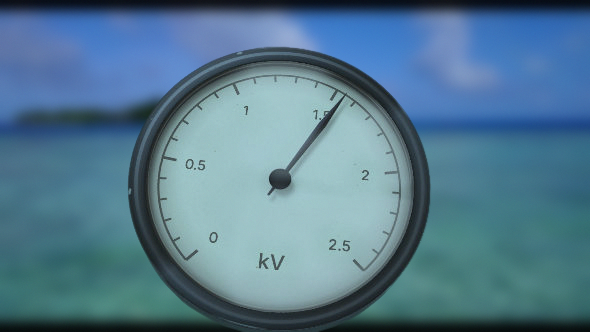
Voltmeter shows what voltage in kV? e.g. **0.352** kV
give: **1.55** kV
